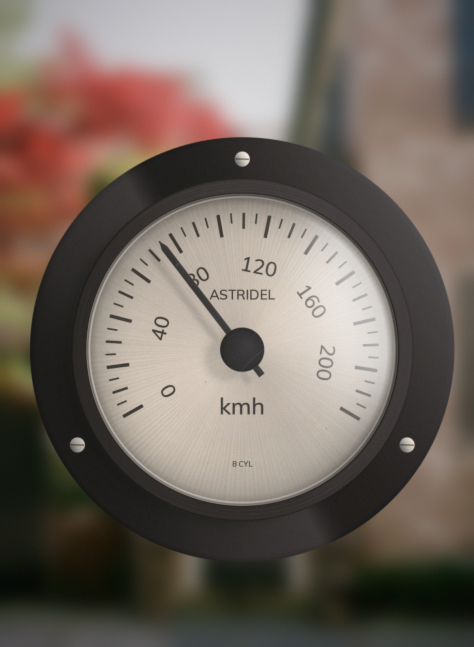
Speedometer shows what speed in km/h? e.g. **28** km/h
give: **75** km/h
